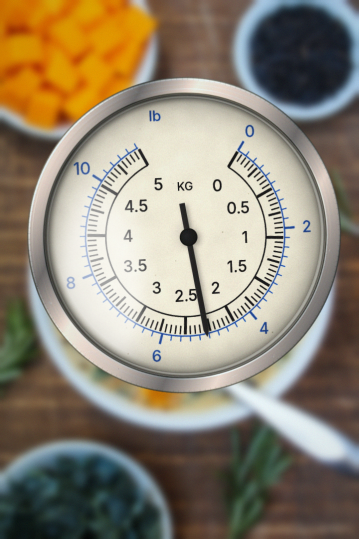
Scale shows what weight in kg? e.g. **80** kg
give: **2.3** kg
